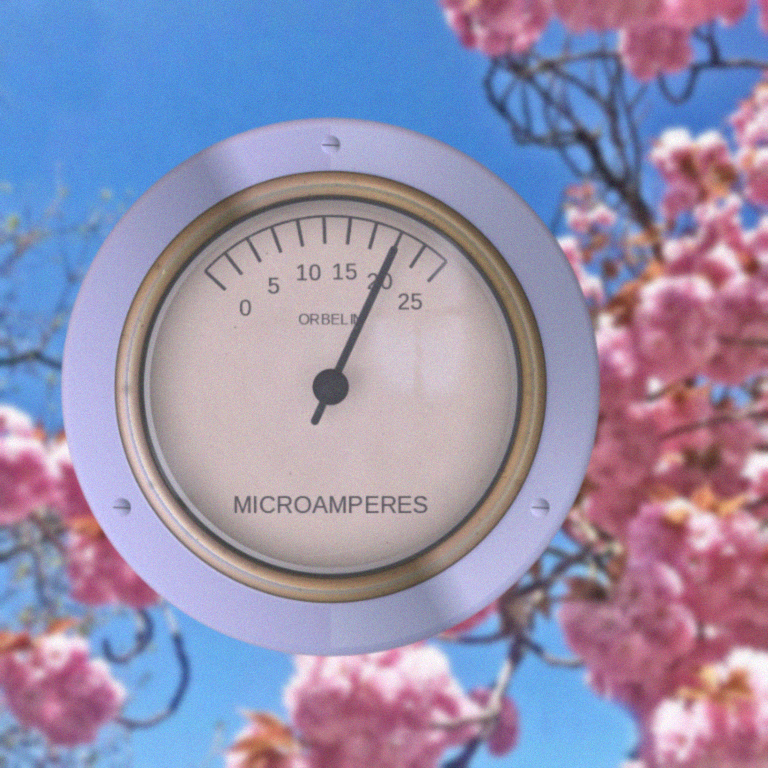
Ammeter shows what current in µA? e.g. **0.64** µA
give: **20** µA
